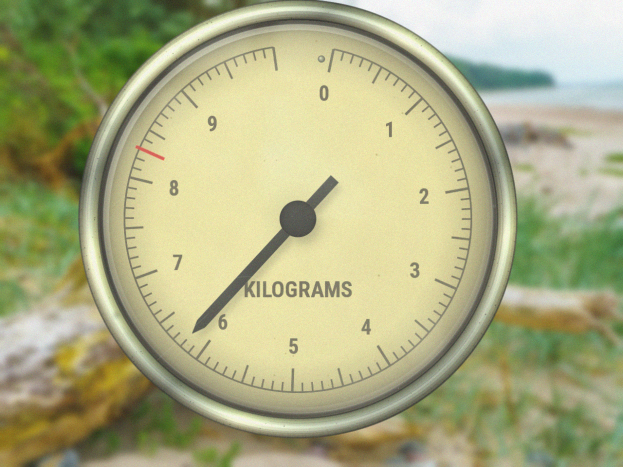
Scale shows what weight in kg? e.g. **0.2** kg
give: **6.2** kg
